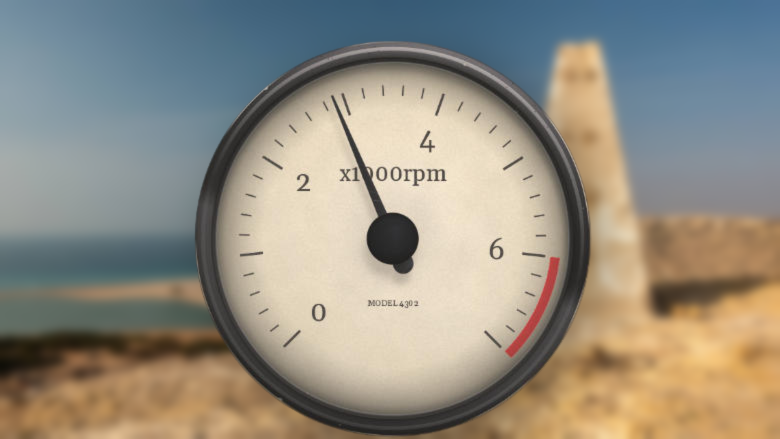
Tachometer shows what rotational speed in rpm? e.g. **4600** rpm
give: **2900** rpm
